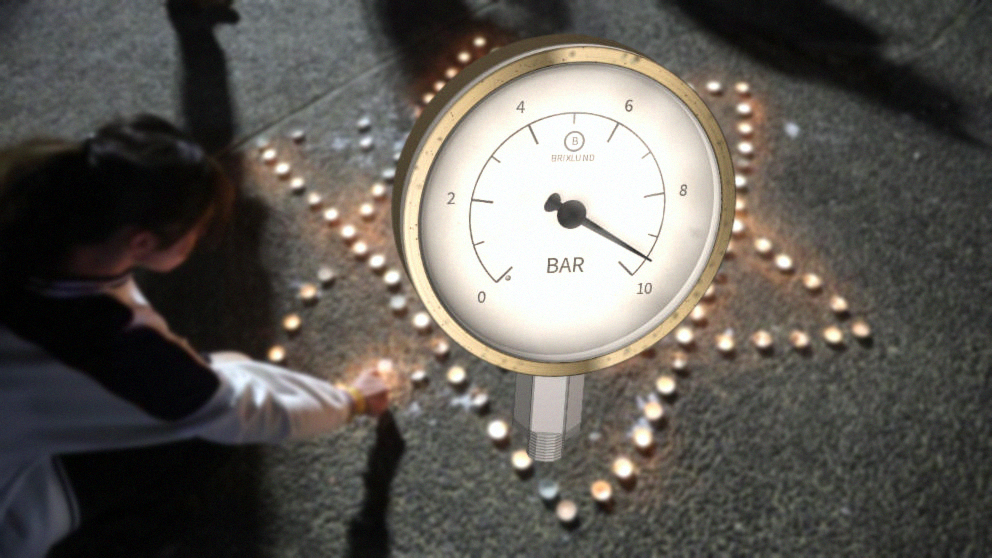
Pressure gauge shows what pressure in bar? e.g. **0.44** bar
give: **9.5** bar
